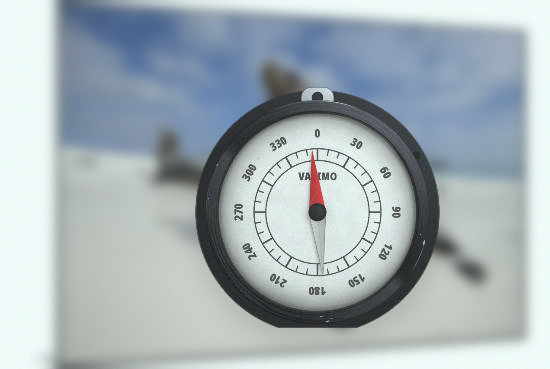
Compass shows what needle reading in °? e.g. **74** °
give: **355** °
